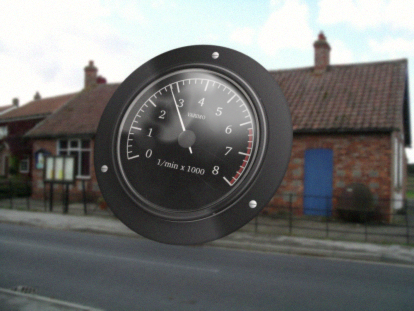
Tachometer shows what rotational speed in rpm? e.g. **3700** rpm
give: **2800** rpm
